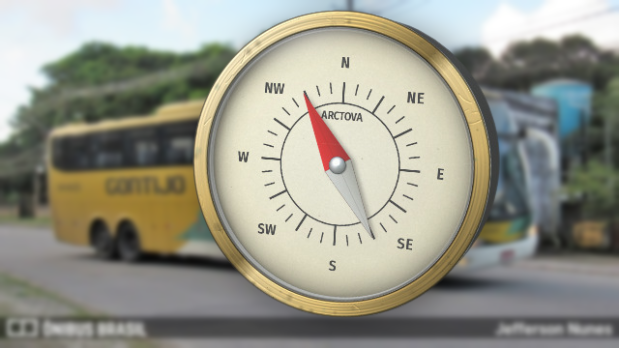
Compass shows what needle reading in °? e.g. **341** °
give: **330** °
